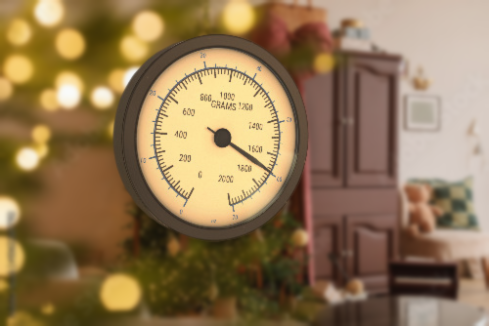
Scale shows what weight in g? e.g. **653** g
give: **1700** g
